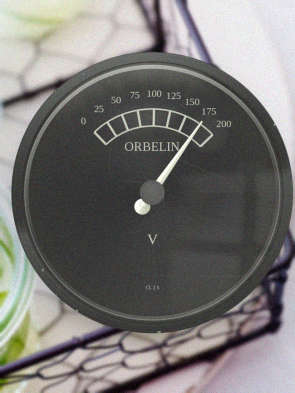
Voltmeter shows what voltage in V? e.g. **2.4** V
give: **175** V
